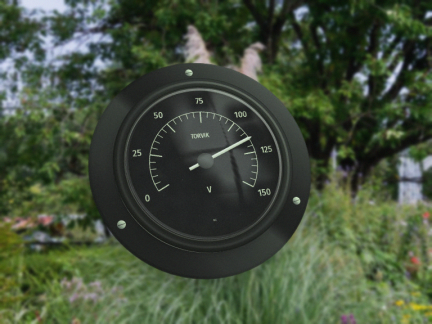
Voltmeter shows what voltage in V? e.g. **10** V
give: **115** V
